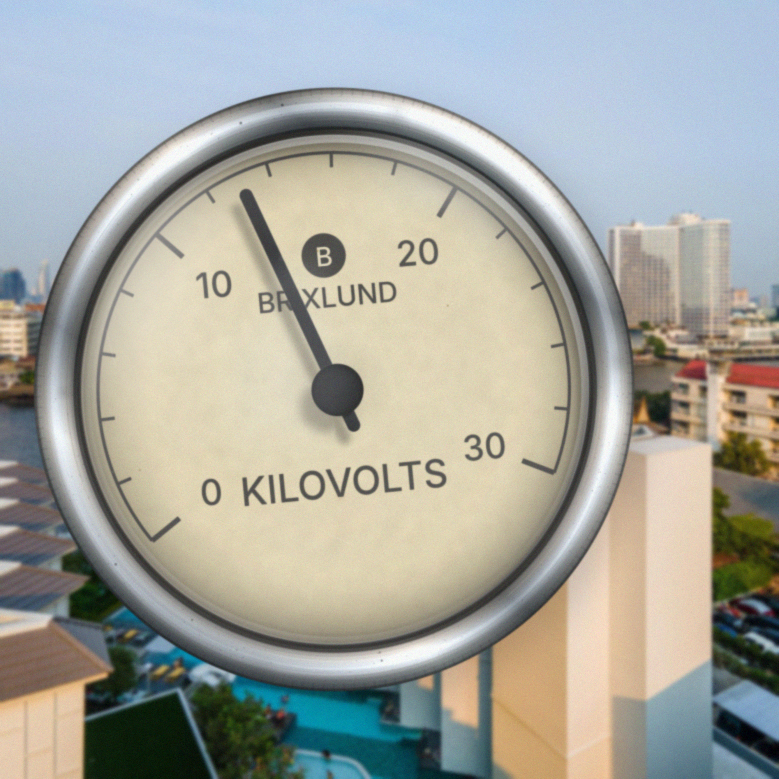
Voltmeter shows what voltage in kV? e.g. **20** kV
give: **13** kV
